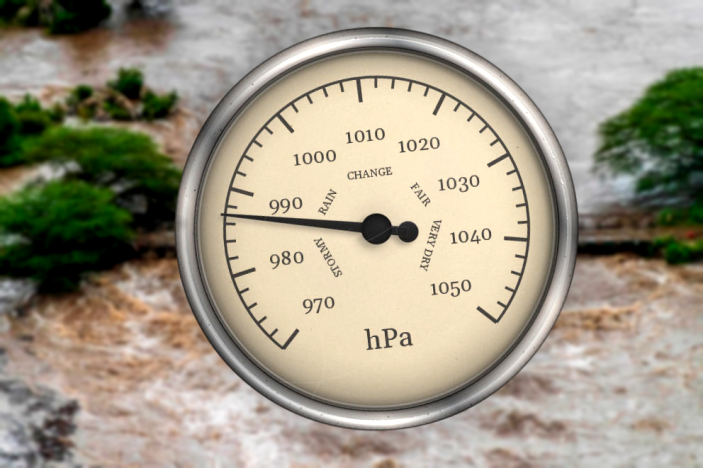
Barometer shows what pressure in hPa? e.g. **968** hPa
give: **987** hPa
